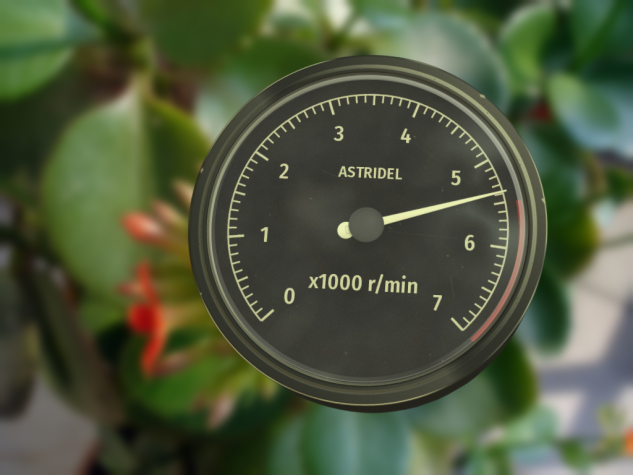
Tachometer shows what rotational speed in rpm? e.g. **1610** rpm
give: **5400** rpm
